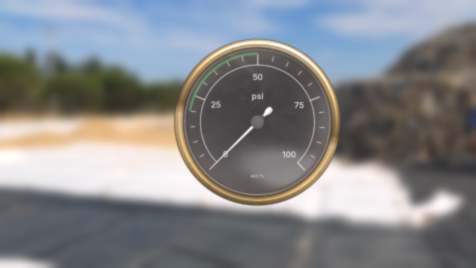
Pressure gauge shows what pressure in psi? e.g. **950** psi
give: **0** psi
